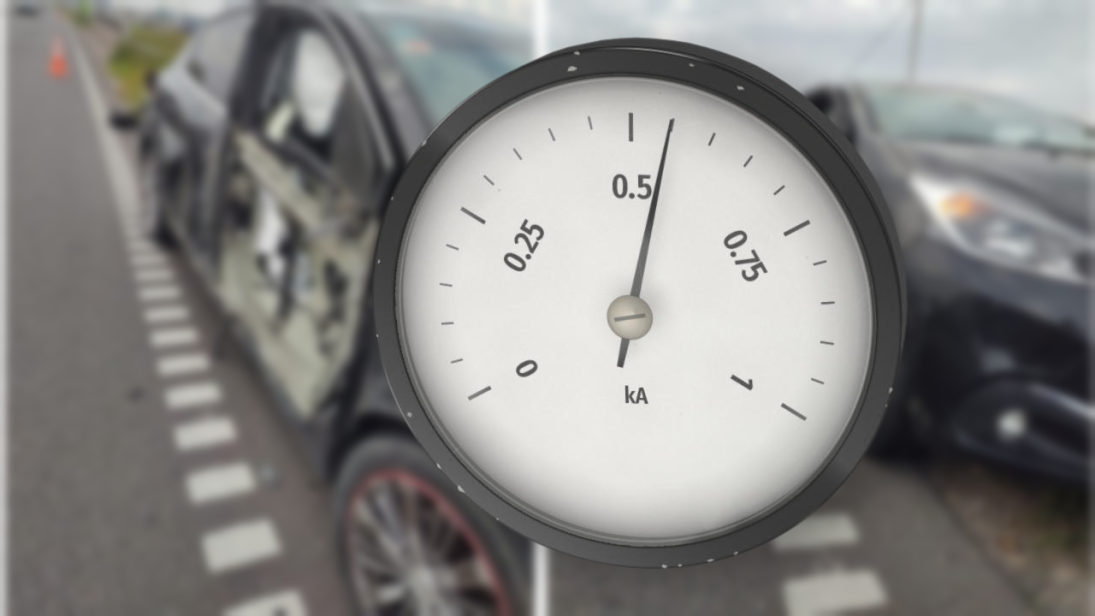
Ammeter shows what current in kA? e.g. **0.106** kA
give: **0.55** kA
